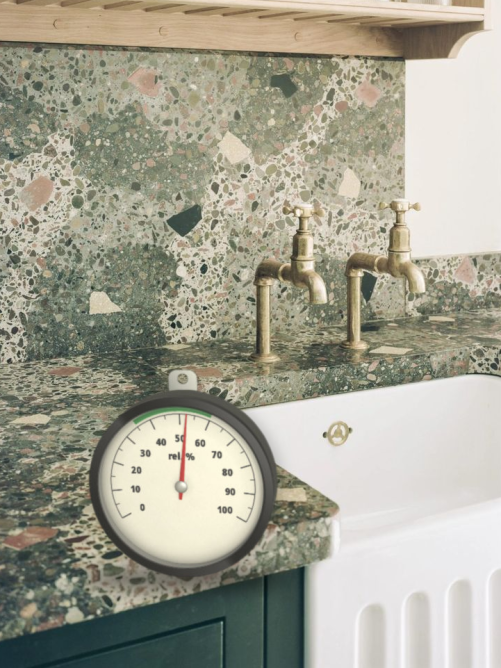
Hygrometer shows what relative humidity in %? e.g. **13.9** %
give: **52.5** %
